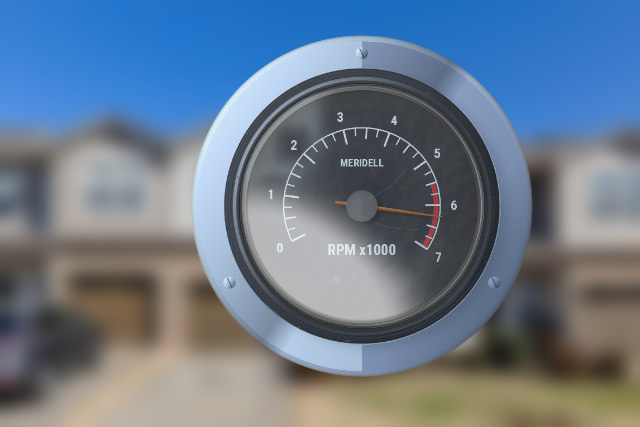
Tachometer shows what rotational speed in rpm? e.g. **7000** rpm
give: **6250** rpm
